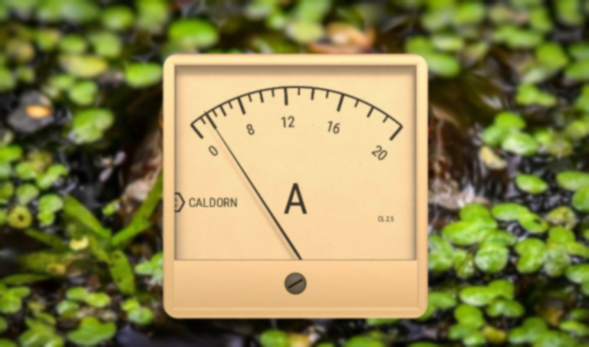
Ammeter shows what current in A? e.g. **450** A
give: **4** A
